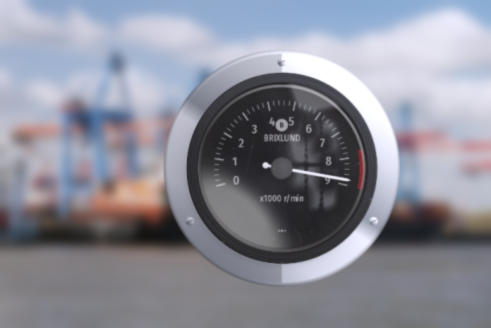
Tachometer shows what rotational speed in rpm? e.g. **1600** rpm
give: **8800** rpm
